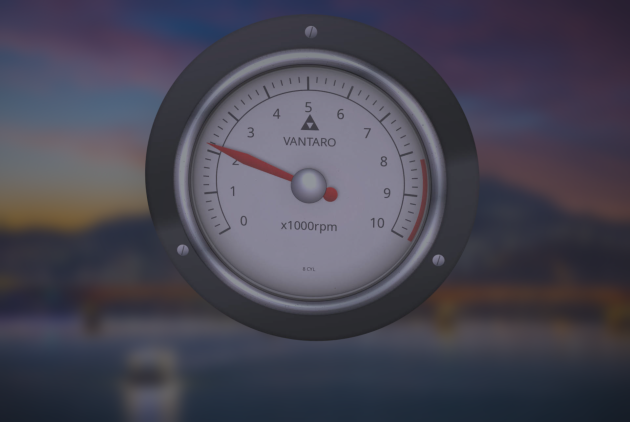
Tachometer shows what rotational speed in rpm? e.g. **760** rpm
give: **2200** rpm
